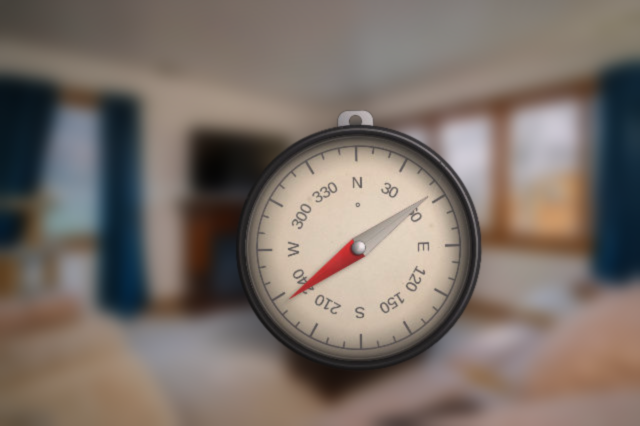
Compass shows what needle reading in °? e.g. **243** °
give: **235** °
